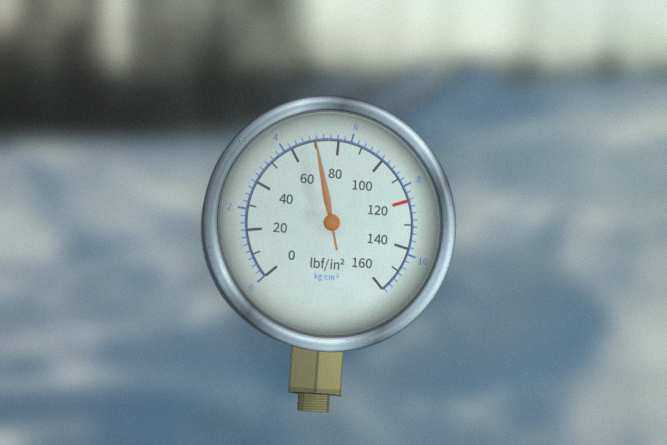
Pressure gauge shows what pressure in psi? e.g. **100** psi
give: **70** psi
